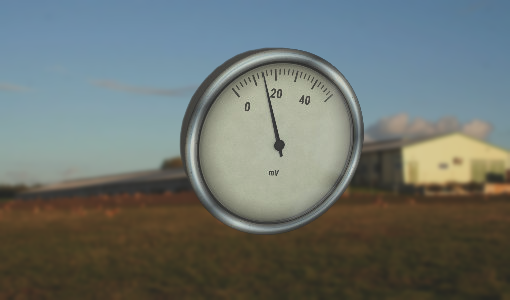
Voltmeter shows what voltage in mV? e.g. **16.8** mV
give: **14** mV
